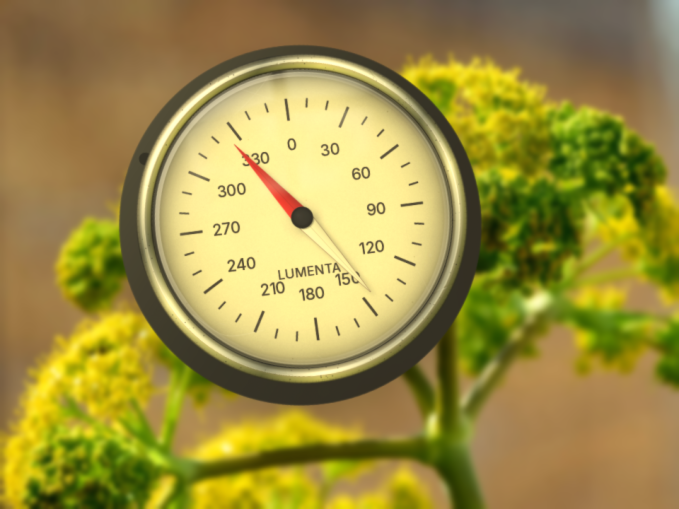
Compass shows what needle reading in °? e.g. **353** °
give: **325** °
